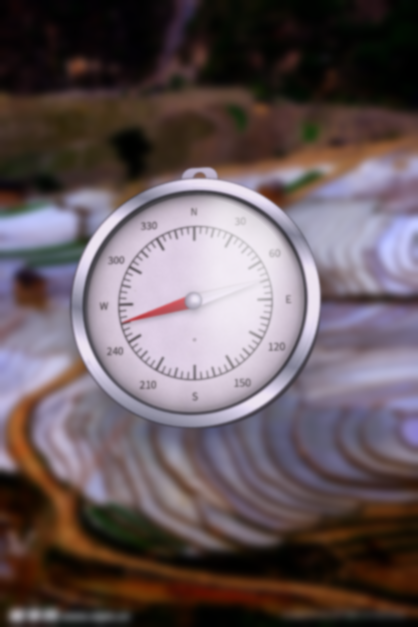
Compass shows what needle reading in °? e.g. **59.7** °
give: **255** °
